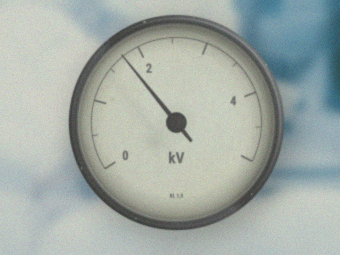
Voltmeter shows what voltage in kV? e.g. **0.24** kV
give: **1.75** kV
